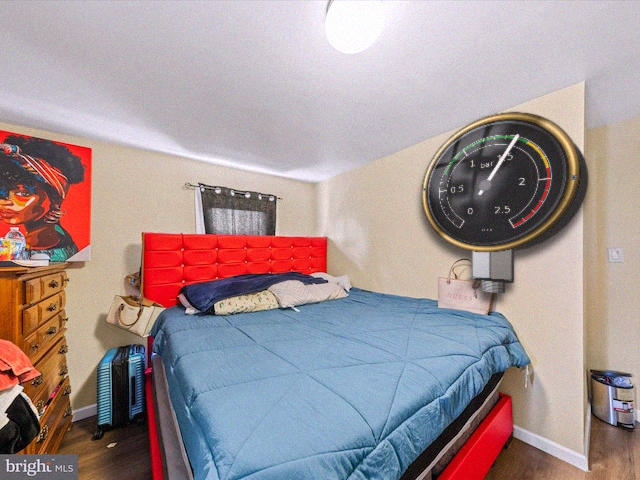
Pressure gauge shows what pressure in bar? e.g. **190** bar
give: **1.5** bar
